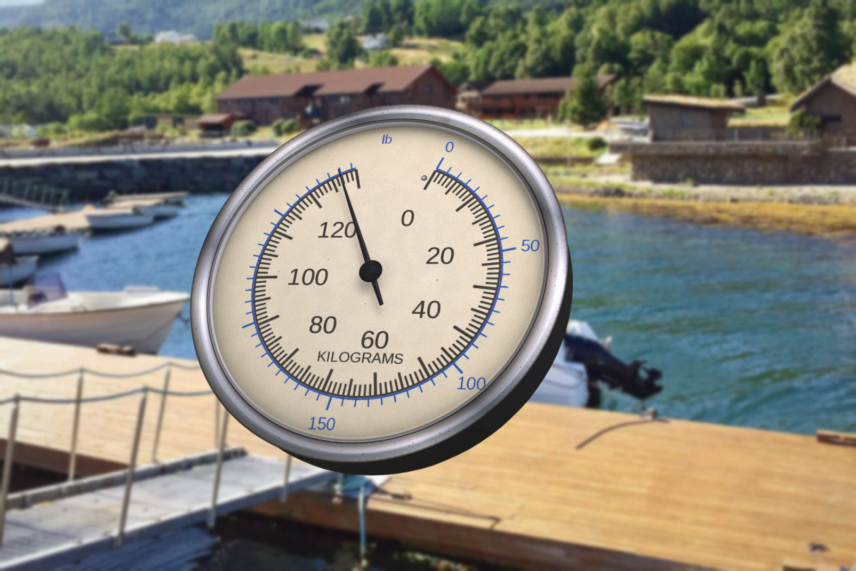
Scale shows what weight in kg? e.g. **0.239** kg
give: **127** kg
